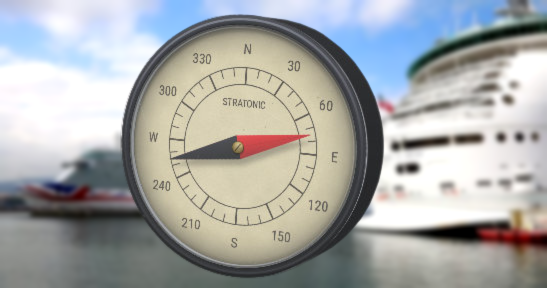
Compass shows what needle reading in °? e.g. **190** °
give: **75** °
